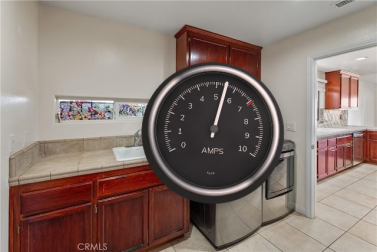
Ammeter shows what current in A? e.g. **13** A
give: **5.5** A
